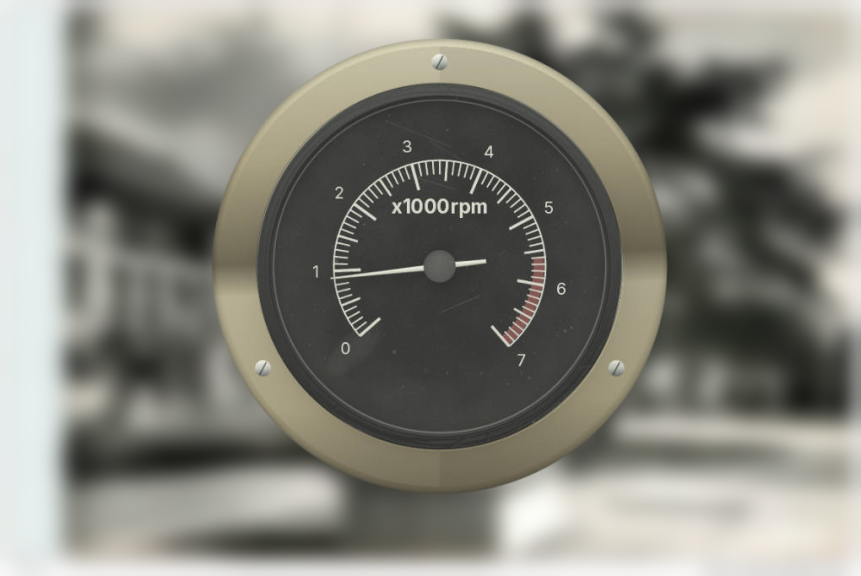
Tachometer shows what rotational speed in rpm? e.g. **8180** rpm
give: **900** rpm
